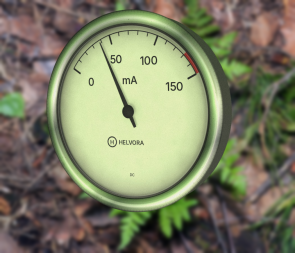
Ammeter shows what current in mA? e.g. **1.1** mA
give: **40** mA
